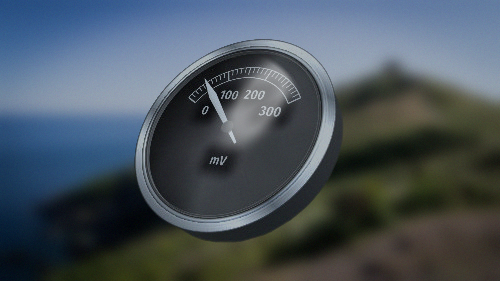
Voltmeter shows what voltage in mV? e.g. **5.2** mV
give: **50** mV
